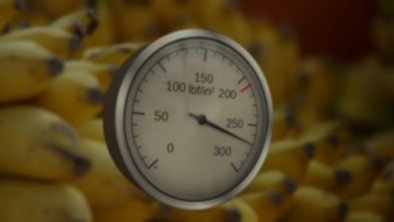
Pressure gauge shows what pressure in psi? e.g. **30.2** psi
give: **270** psi
